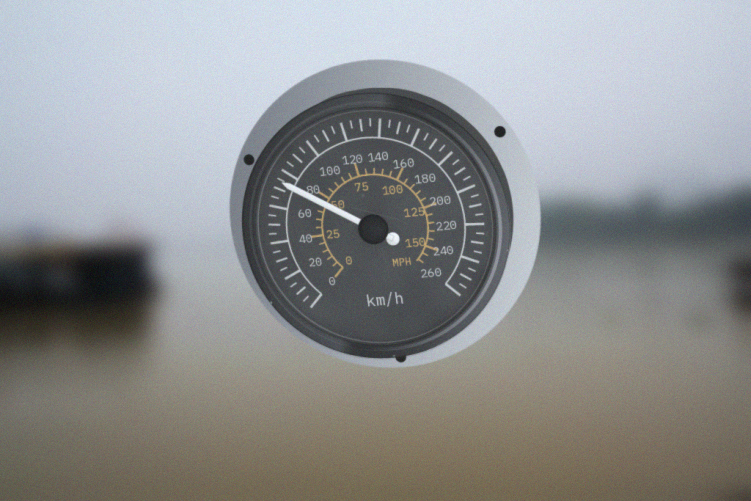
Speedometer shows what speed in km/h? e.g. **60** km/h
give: **75** km/h
